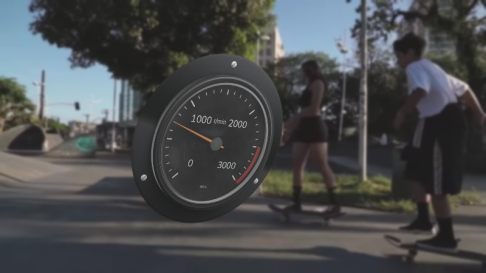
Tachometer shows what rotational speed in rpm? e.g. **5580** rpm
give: **700** rpm
